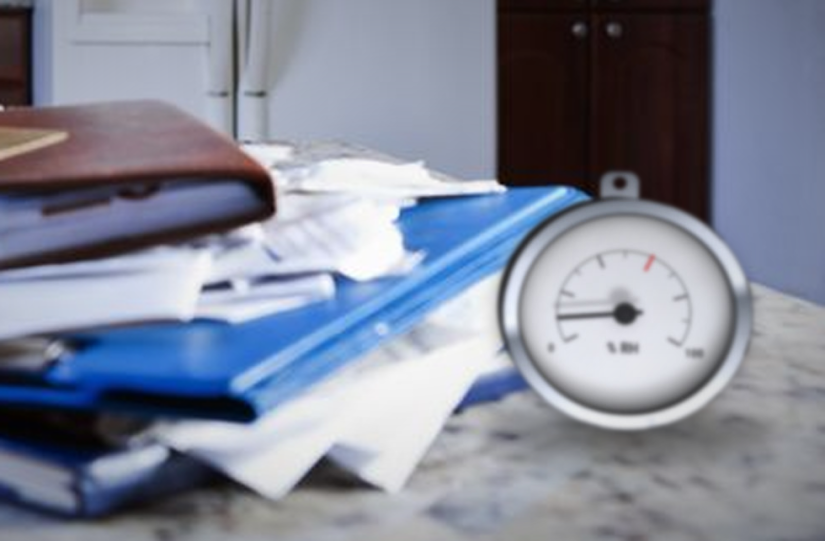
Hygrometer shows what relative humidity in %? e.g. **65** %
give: **10** %
